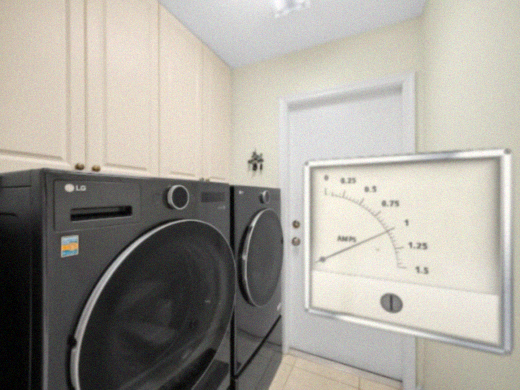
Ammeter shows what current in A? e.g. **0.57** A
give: **1** A
